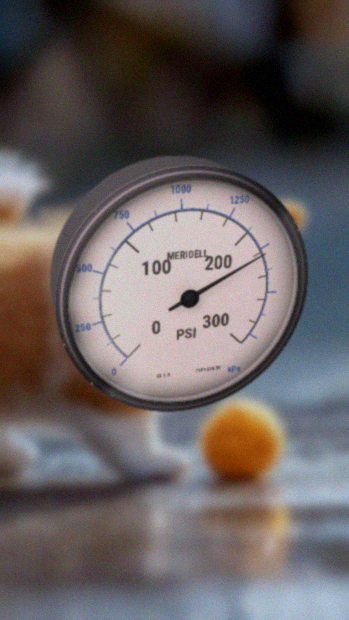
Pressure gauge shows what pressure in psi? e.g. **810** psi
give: **220** psi
